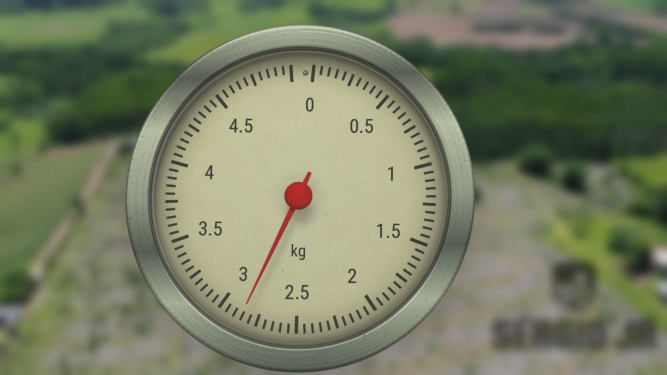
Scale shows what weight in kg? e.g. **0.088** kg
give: **2.85** kg
